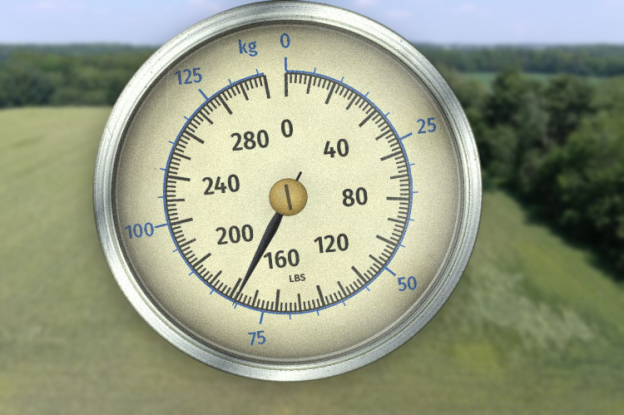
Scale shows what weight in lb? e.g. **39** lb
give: **178** lb
